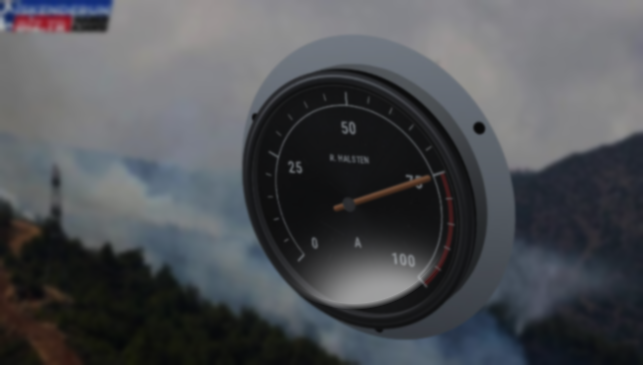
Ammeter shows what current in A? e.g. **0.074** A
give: **75** A
